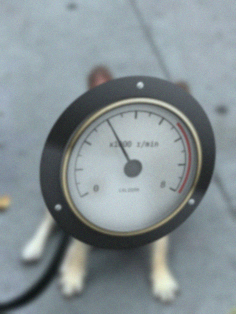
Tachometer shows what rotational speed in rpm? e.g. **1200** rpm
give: **3000** rpm
